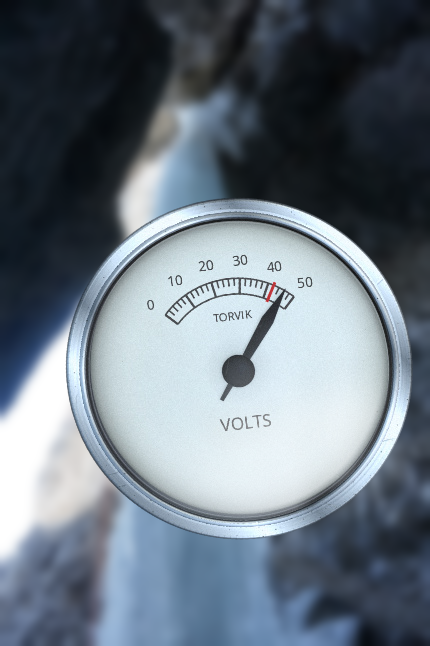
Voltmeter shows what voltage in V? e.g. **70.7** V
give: **46** V
